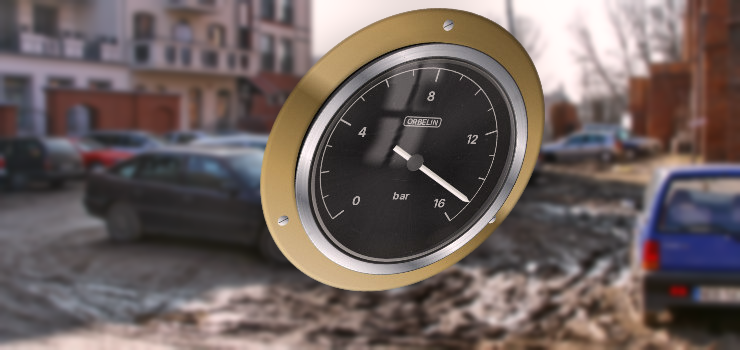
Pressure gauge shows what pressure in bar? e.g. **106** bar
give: **15** bar
